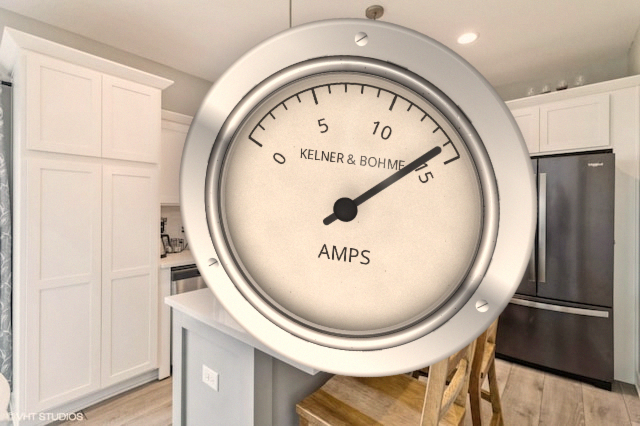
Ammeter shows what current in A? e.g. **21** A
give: **14** A
